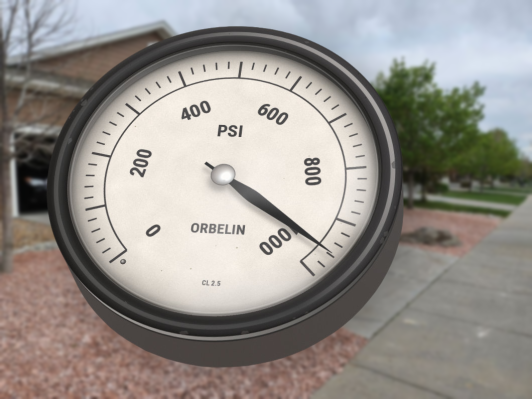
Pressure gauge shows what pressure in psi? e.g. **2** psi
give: **960** psi
